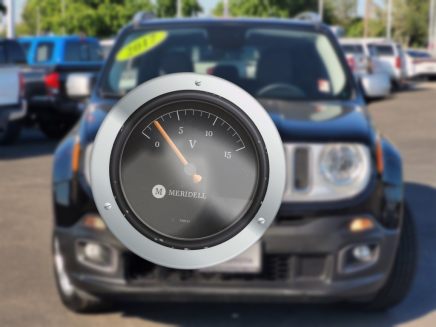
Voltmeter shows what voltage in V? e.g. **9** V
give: **2** V
